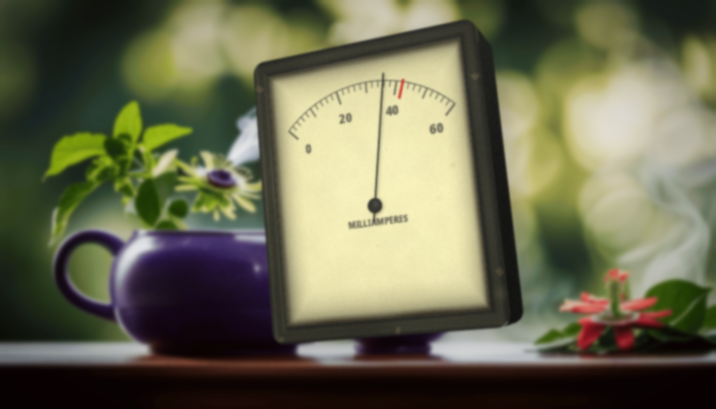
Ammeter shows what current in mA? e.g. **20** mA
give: **36** mA
